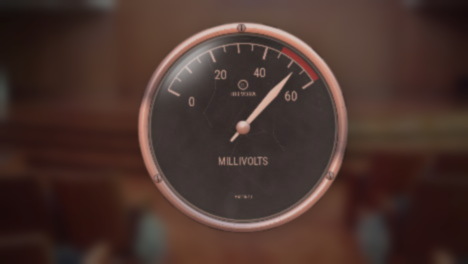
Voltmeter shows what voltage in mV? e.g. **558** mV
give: **52.5** mV
